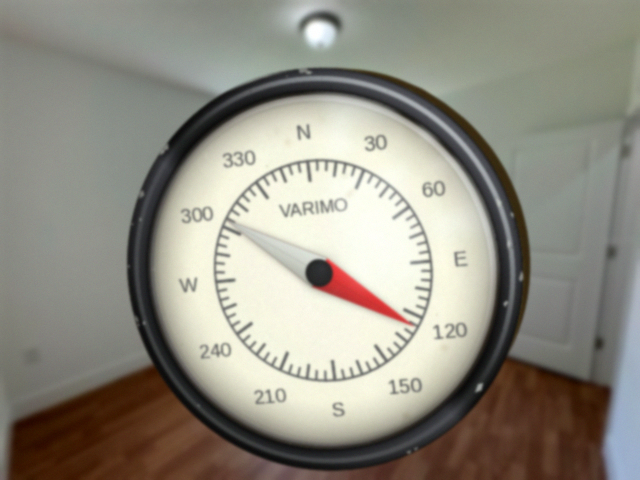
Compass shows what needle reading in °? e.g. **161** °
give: **125** °
